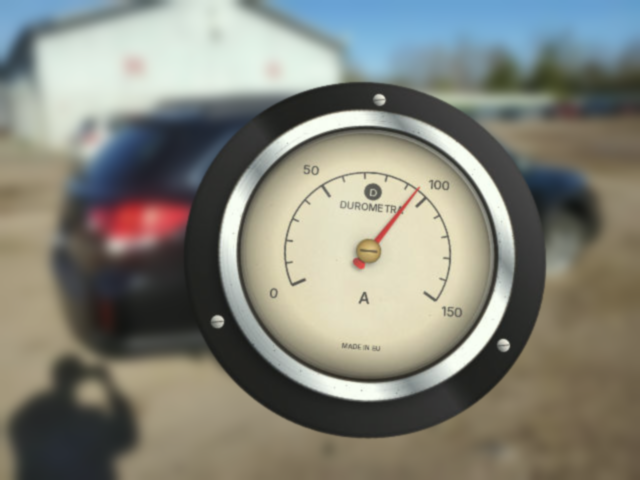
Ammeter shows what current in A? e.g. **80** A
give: **95** A
